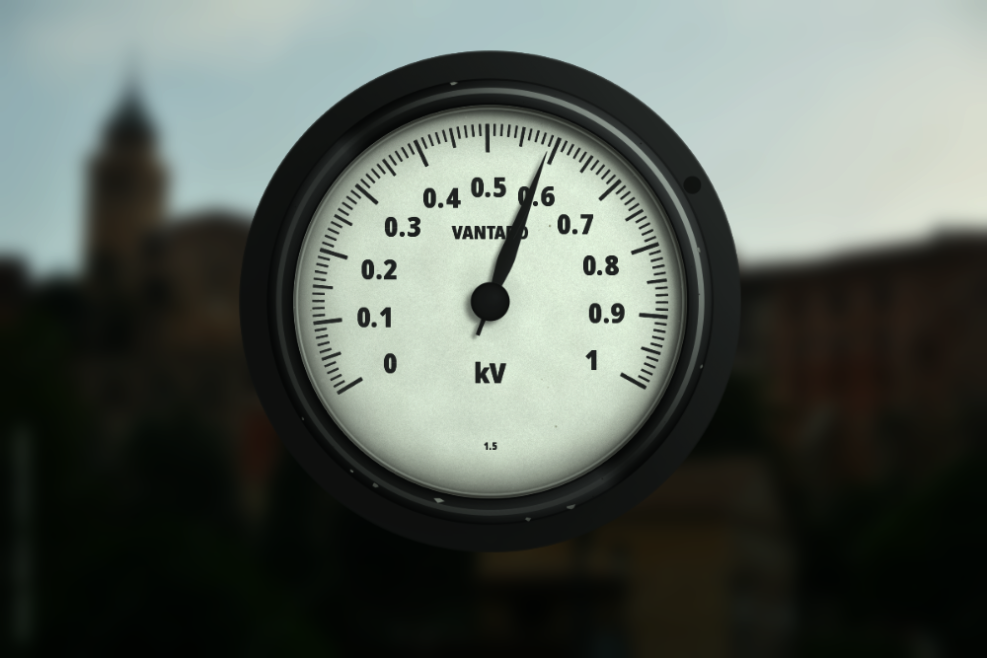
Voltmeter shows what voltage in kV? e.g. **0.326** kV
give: **0.59** kV
